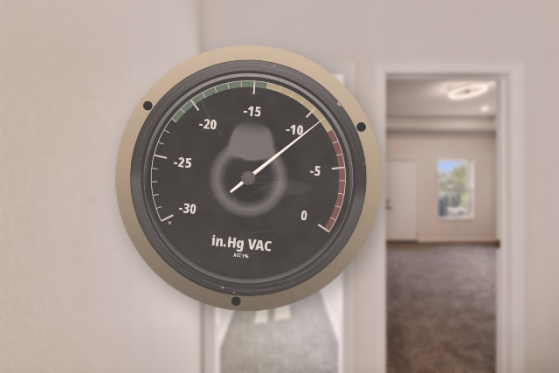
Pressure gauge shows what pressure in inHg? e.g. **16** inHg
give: **-9** inHg
